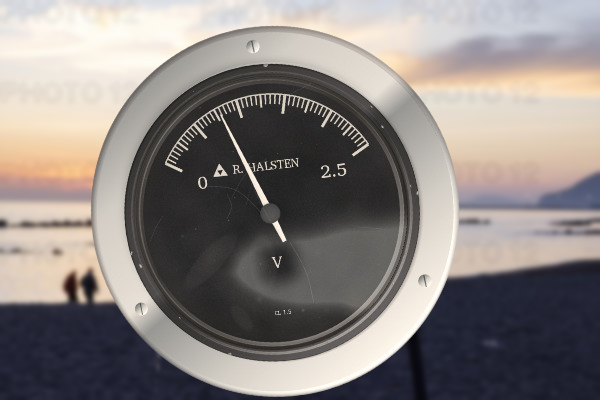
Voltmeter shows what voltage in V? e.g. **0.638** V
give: **0.8** V
